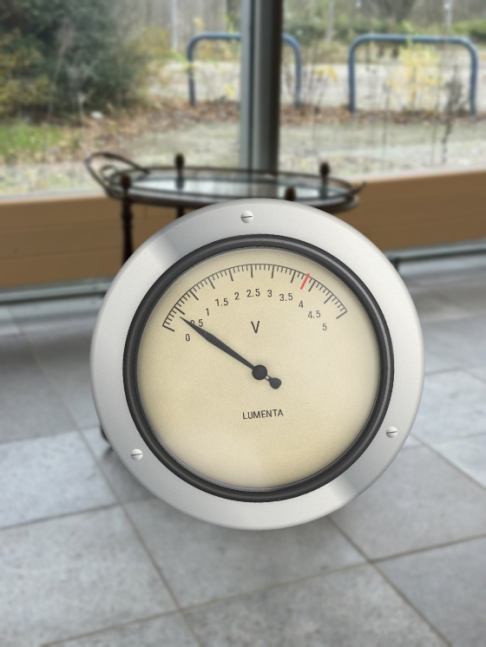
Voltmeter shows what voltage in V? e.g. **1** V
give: **0.4** V
